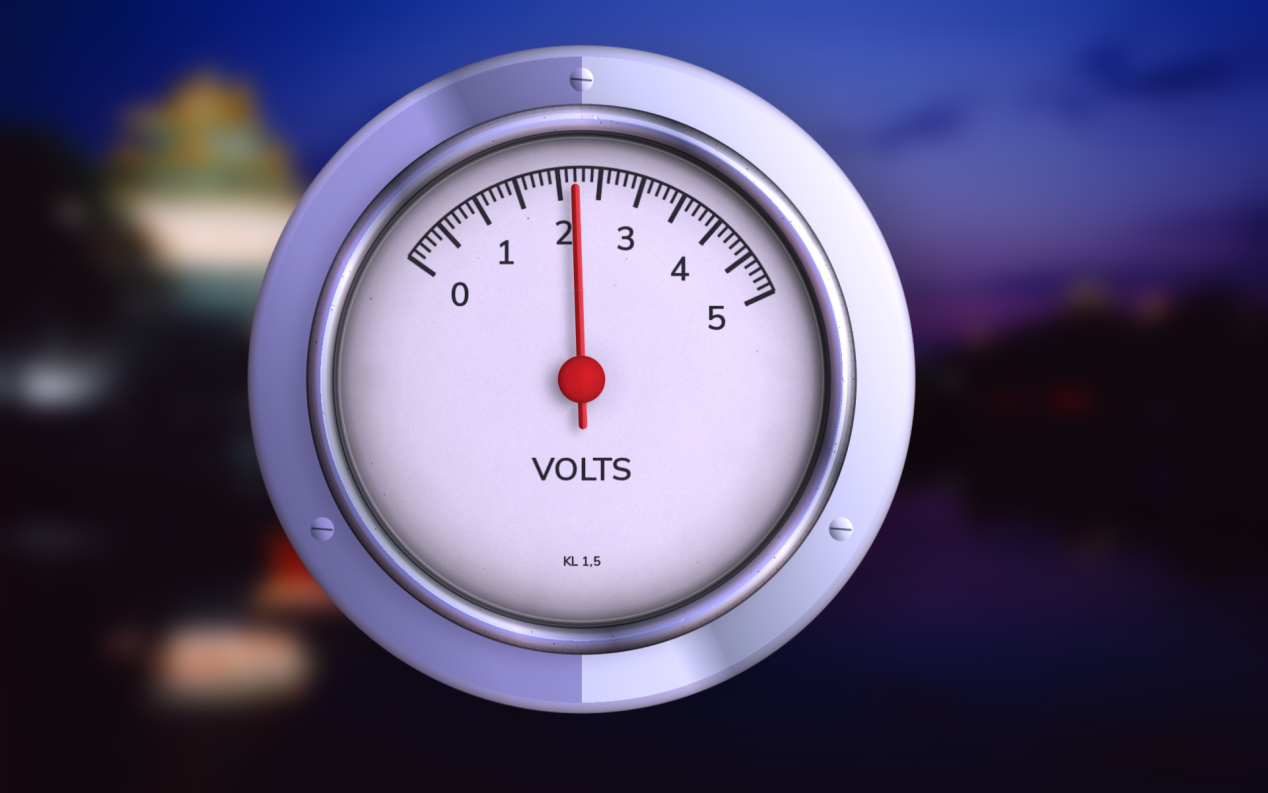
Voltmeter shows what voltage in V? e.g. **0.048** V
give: **2.2** V
